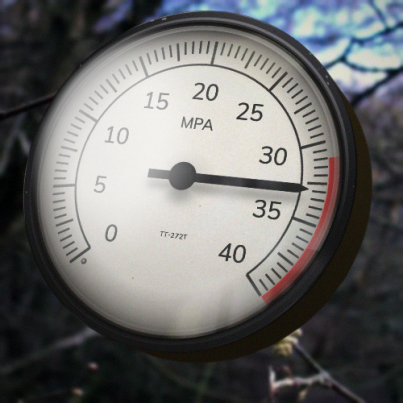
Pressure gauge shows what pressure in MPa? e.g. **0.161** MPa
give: **33** MPa
